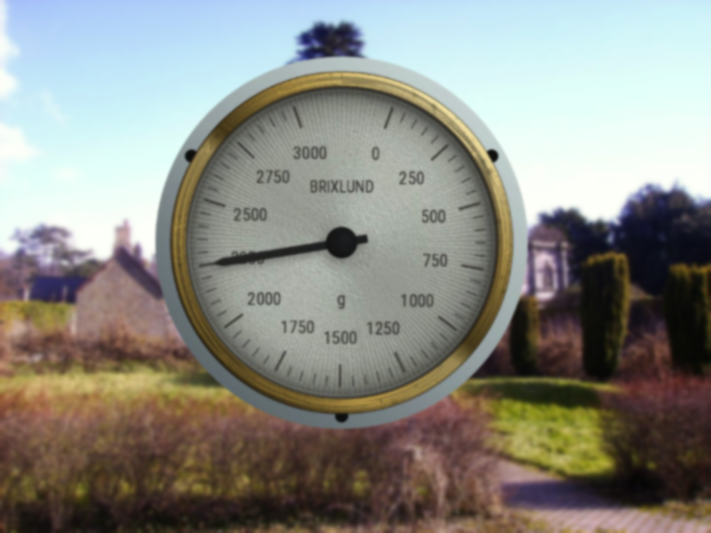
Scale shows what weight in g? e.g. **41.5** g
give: **2250** g
